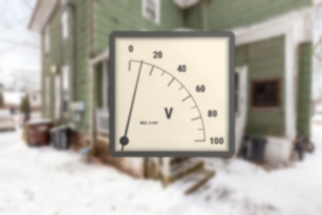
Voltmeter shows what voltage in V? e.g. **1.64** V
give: **10** V
